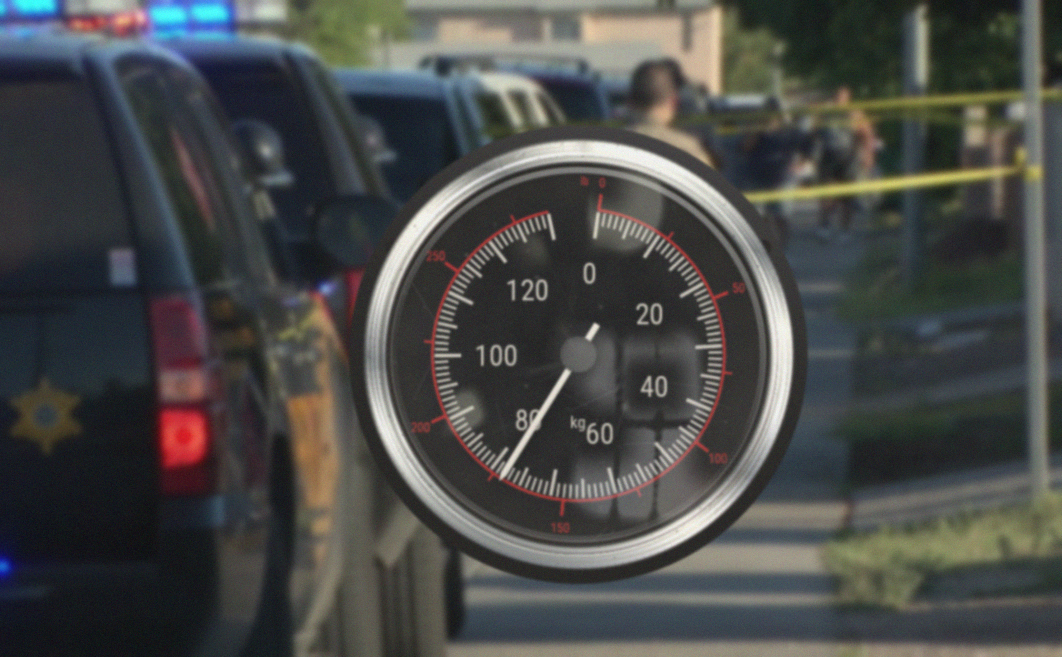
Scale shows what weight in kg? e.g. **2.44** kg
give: **78** kg
